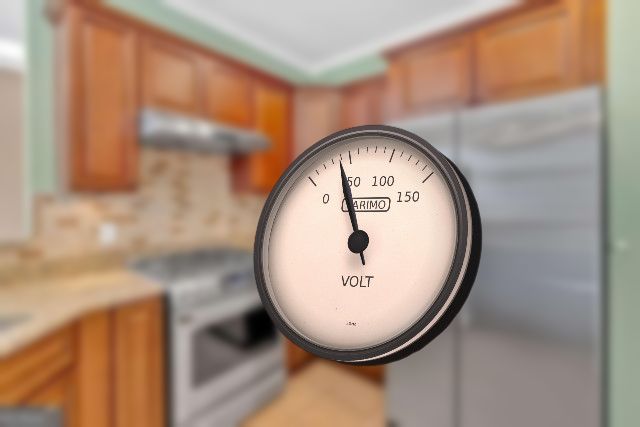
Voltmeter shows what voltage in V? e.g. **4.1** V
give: **40** V
